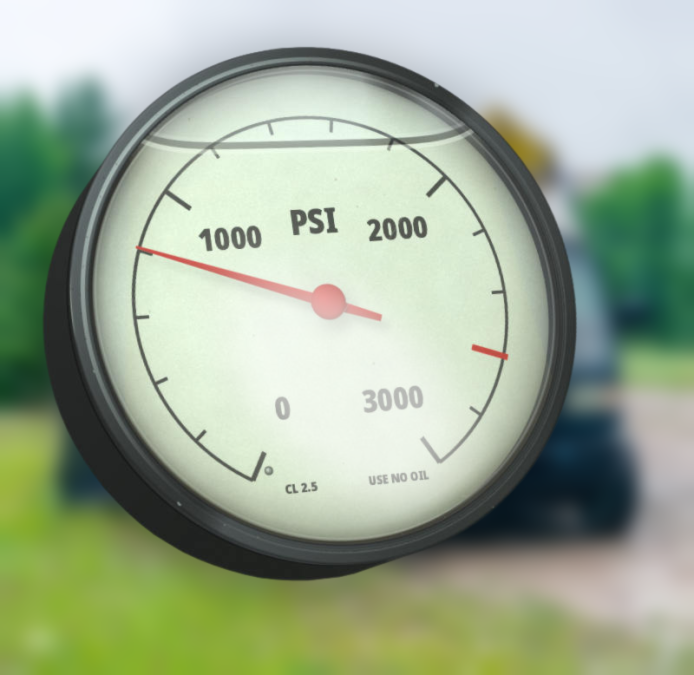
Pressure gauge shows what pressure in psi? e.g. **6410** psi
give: **800** psi
